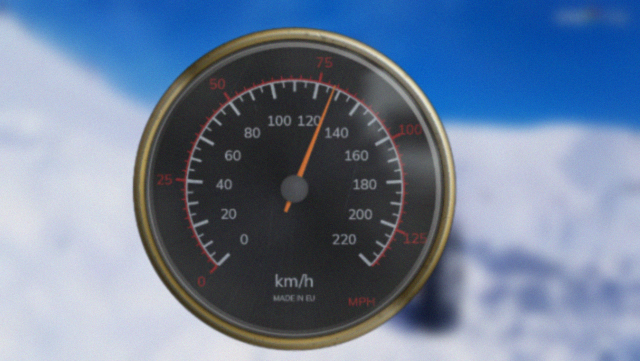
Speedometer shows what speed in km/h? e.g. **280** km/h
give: **127.5** km/h
